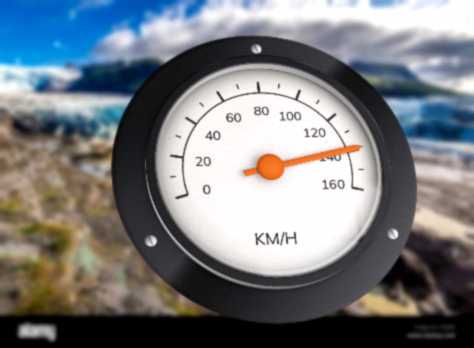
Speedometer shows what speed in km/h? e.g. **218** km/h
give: **140** km/h
